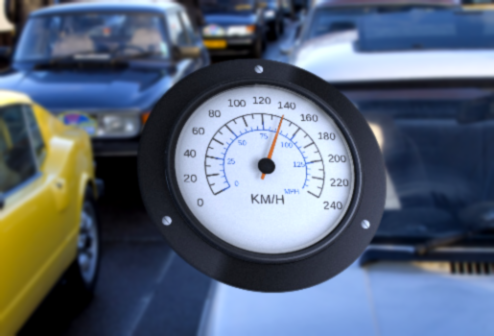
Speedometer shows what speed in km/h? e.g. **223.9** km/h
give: **140** km/h
